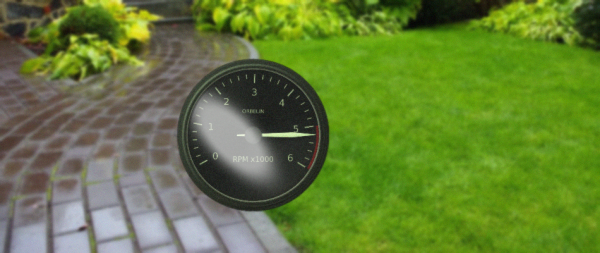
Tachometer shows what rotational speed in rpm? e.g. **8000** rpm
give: **5200** rpm
